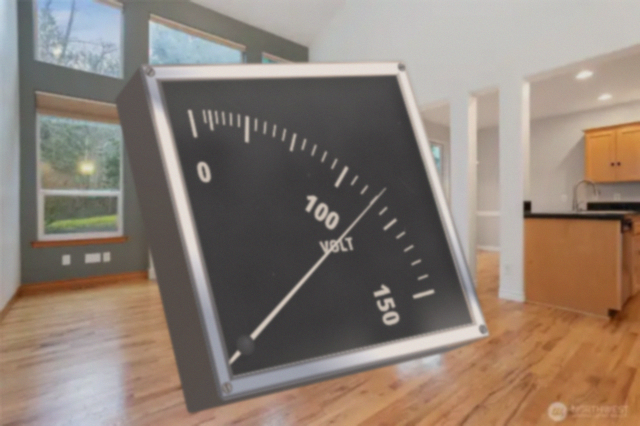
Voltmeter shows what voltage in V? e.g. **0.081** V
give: **115** V
